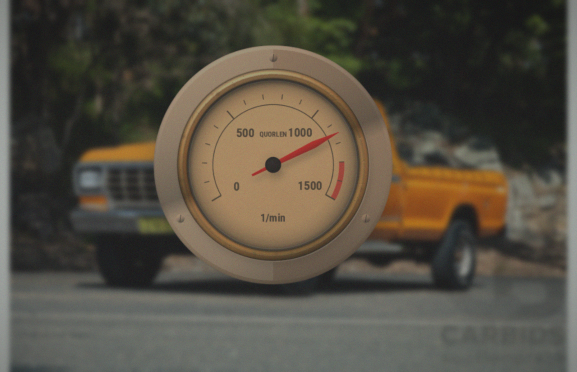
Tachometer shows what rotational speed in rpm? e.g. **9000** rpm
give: **1150** rpm
